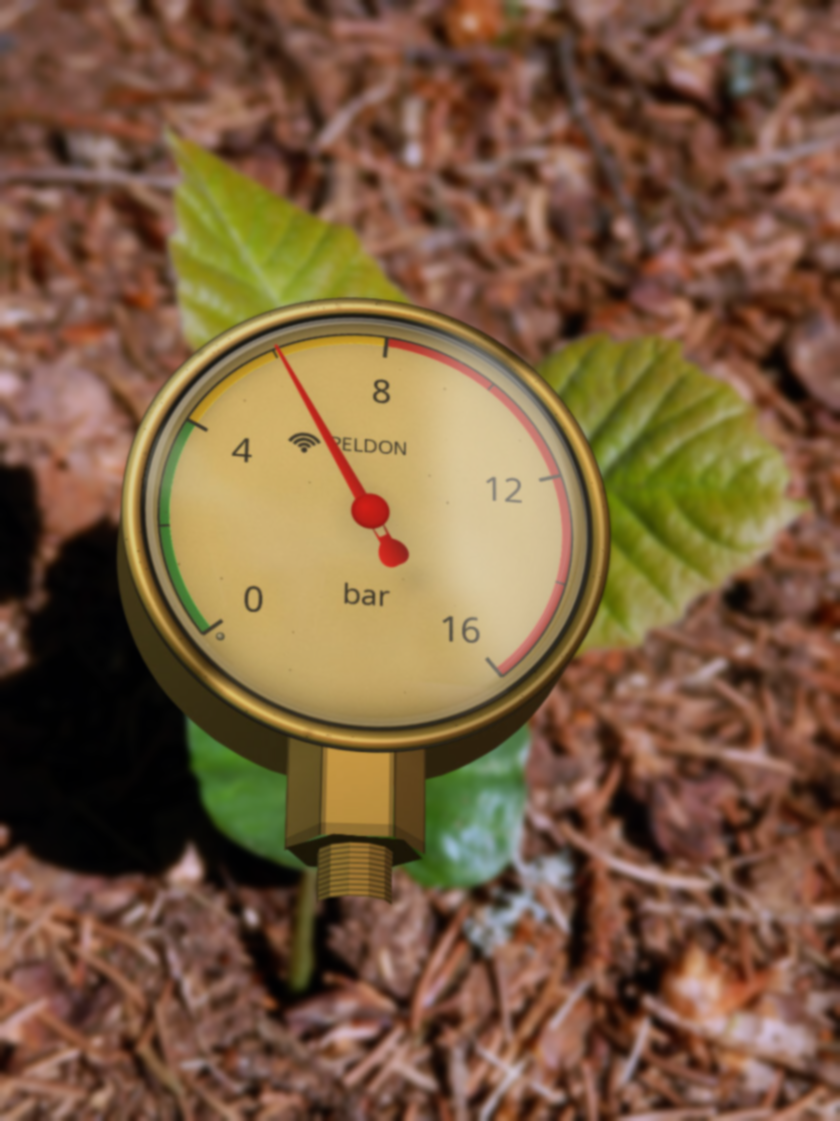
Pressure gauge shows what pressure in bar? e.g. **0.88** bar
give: **6** bar
